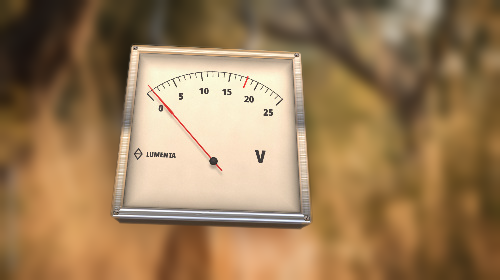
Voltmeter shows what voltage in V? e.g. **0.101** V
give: **1** V
